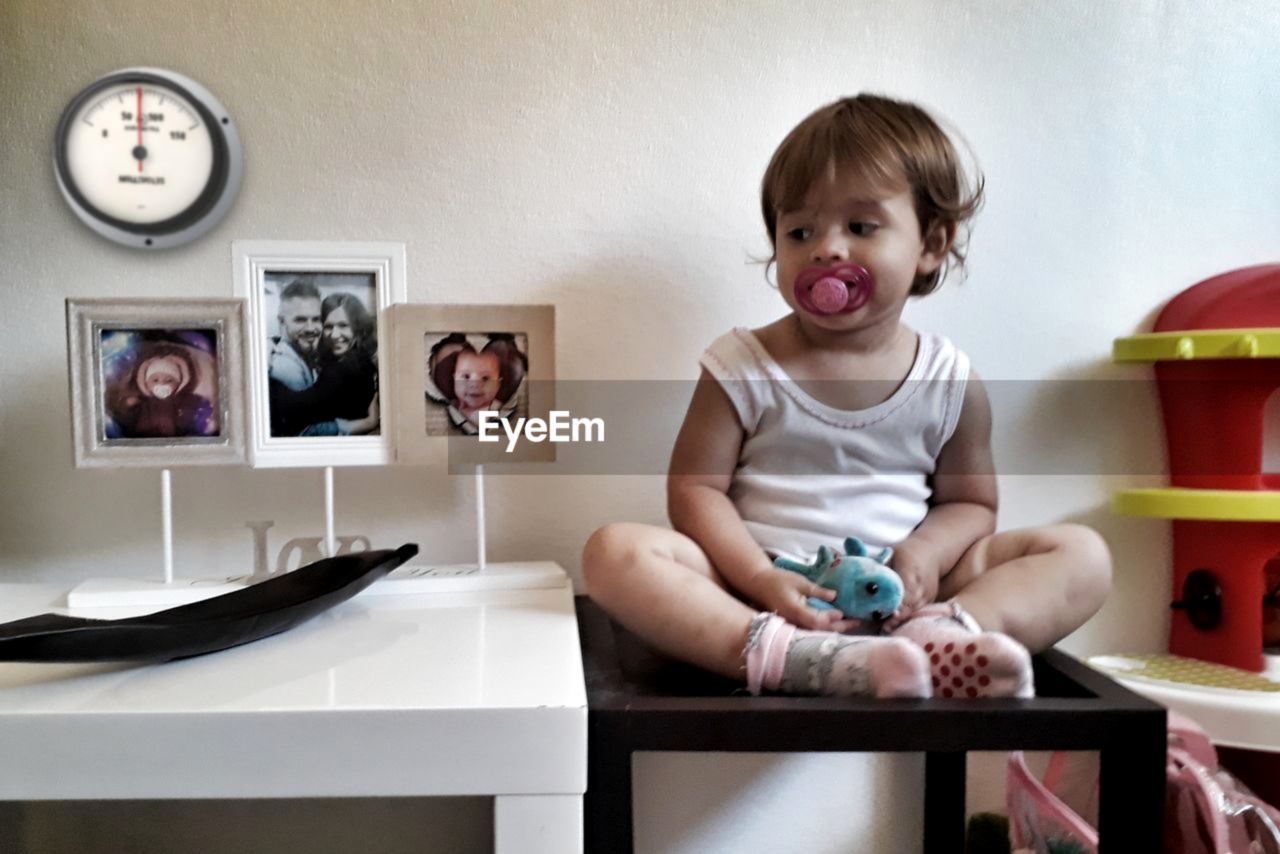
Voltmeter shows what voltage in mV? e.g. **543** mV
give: **75** mV
